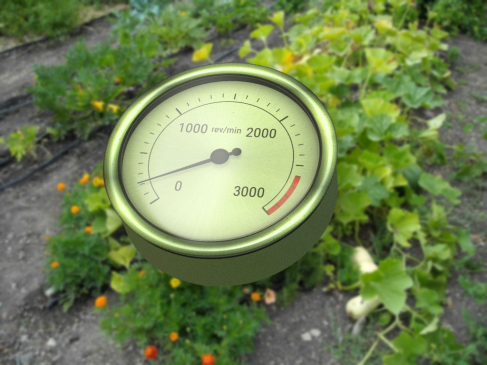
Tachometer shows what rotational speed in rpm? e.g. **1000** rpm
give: **200** rpm
